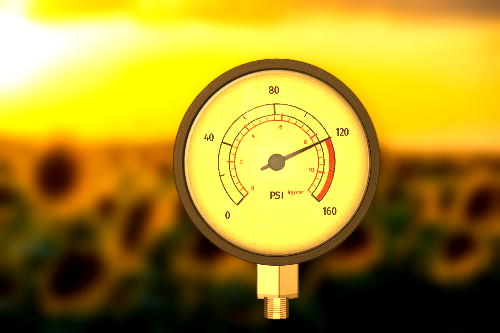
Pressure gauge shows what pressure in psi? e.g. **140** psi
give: **120** psi
